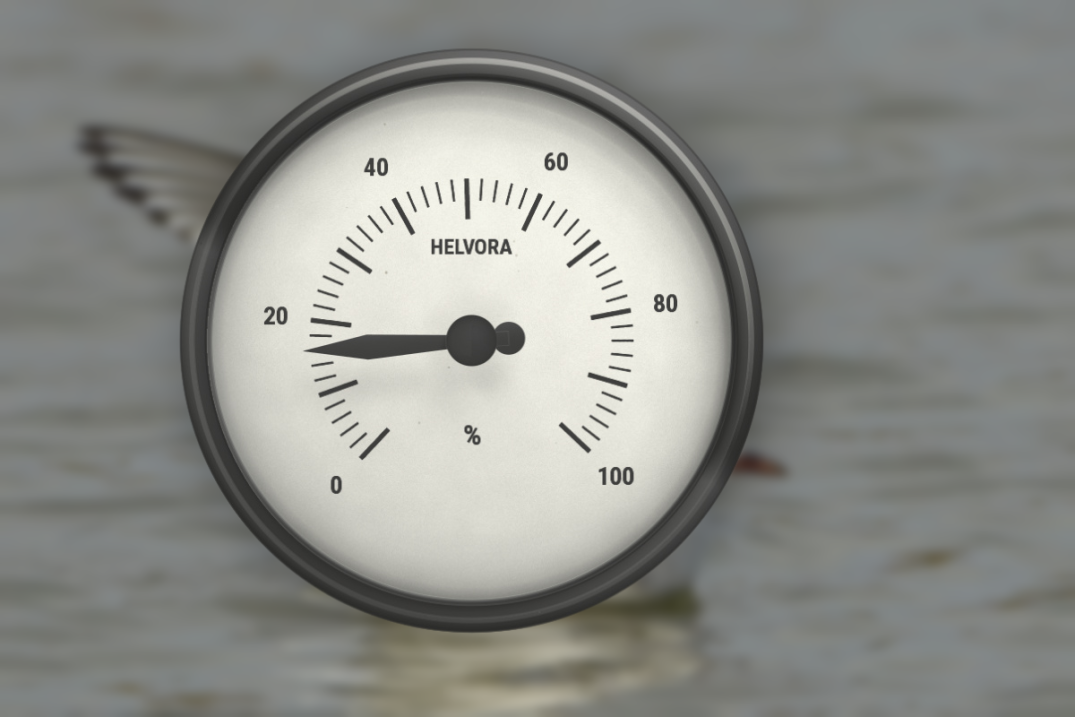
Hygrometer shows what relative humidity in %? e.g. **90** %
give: **16** %
